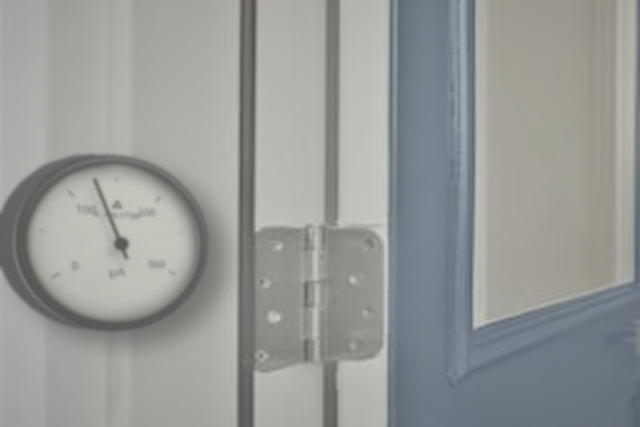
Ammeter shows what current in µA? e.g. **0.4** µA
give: **125** µA
